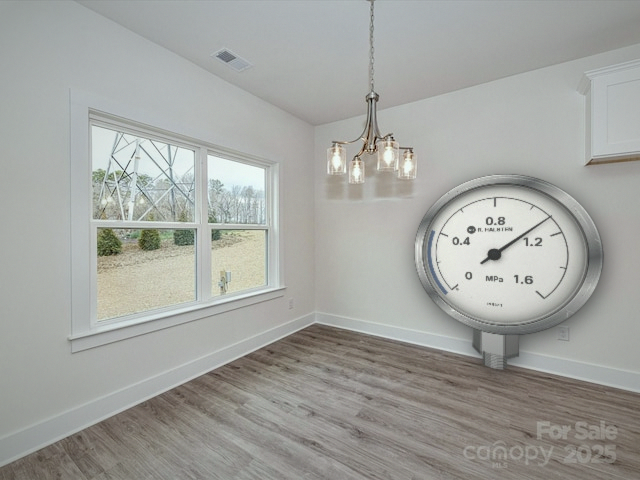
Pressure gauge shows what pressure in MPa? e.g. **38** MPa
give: **1.1** MPa
